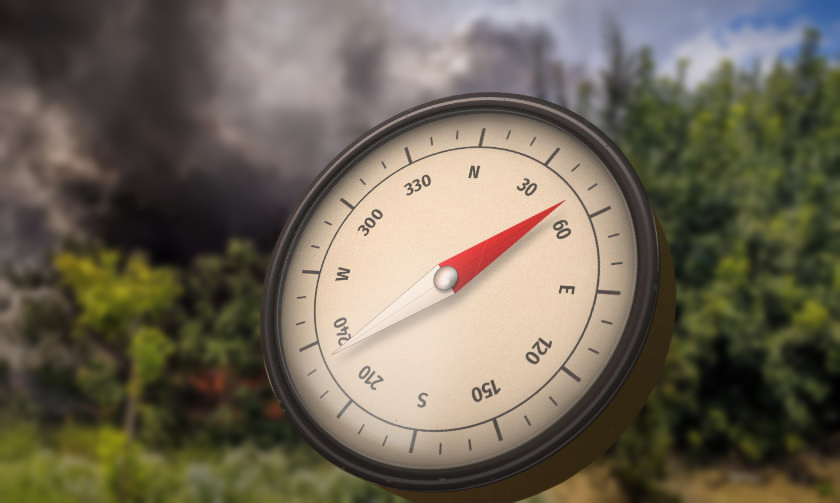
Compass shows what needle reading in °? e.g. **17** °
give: **50** °
